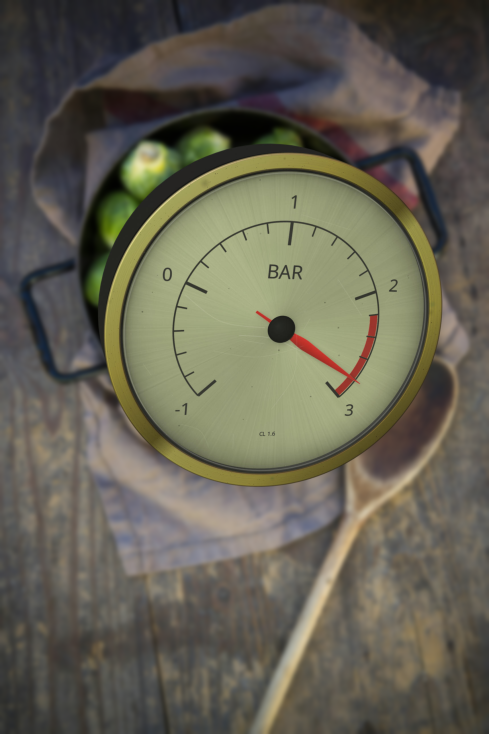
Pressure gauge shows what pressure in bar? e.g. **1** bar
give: **2.8** bar
